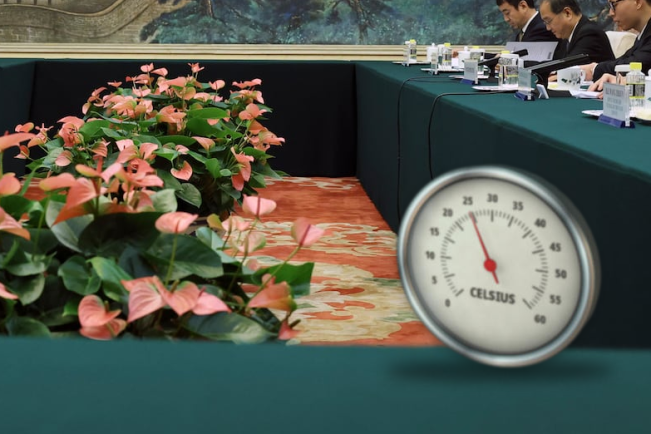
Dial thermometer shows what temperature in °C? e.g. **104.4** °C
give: **25** °C
